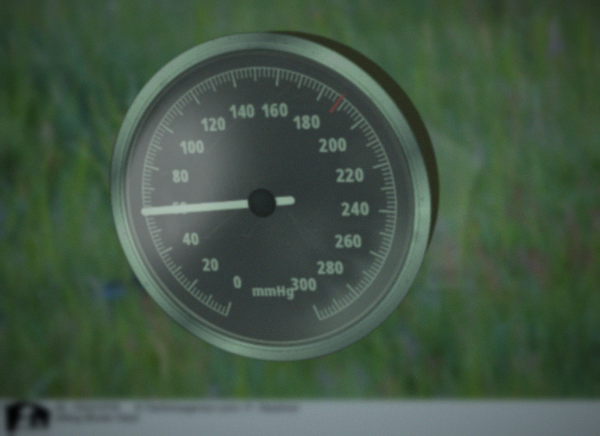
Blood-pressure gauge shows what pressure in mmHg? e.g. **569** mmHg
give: **60** mmHg
